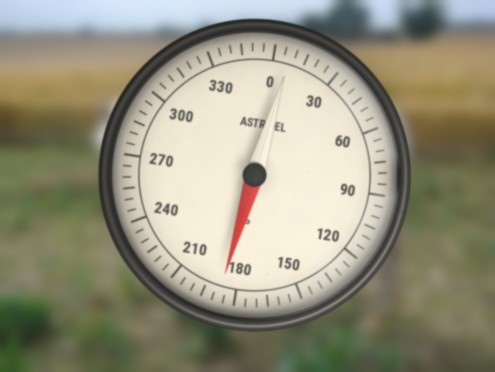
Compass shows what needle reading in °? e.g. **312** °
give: **187.5** °
